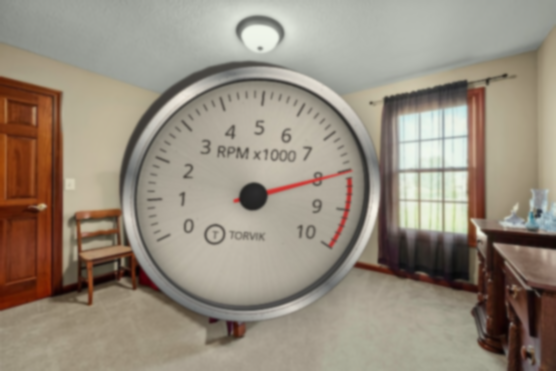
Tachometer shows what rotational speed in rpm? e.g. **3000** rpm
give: **8000** rpm
